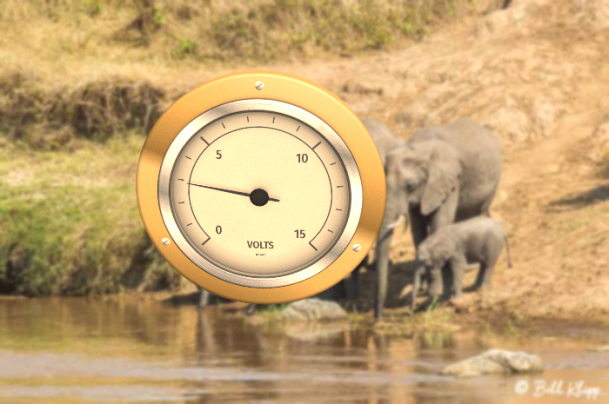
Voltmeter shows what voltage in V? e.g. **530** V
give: **3** V
